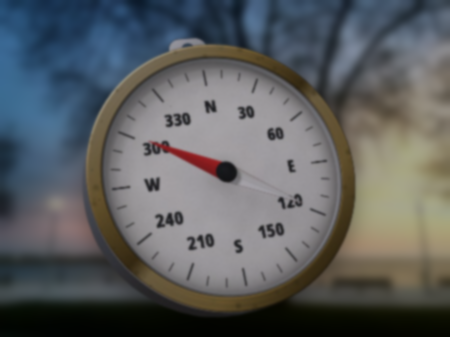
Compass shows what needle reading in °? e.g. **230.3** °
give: **300** °
